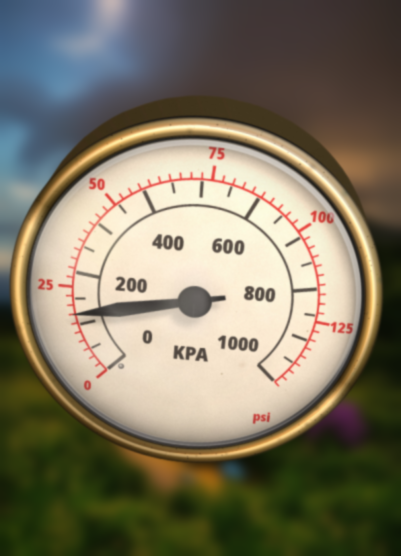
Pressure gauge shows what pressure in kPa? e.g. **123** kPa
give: **125** kPa
